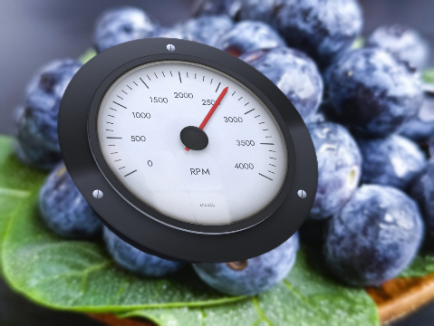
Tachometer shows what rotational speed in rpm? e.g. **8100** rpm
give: **2600** rpm
